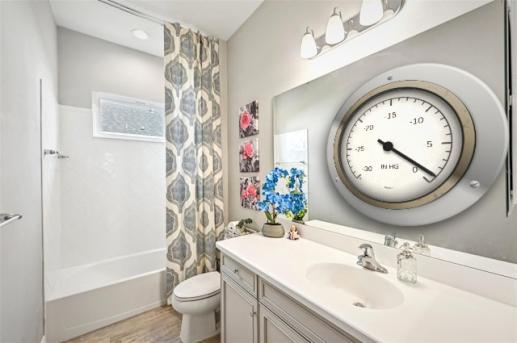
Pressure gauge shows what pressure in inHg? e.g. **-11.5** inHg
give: **-1** inHg
